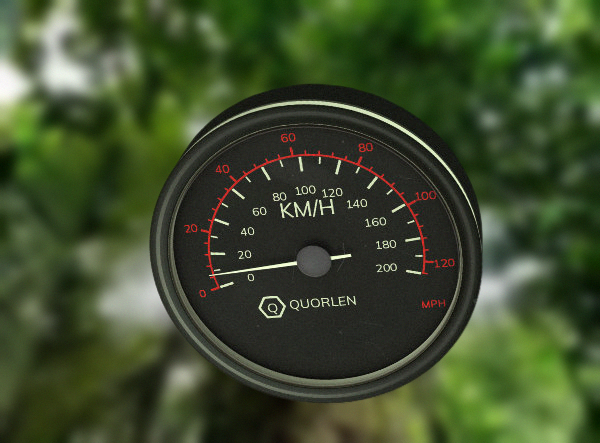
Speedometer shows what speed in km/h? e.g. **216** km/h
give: **10** km/h
